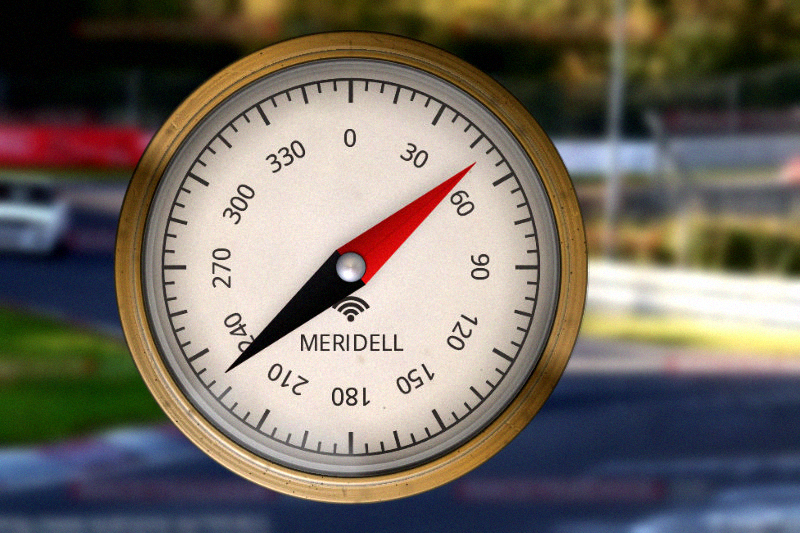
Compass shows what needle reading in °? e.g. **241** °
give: **50** °
